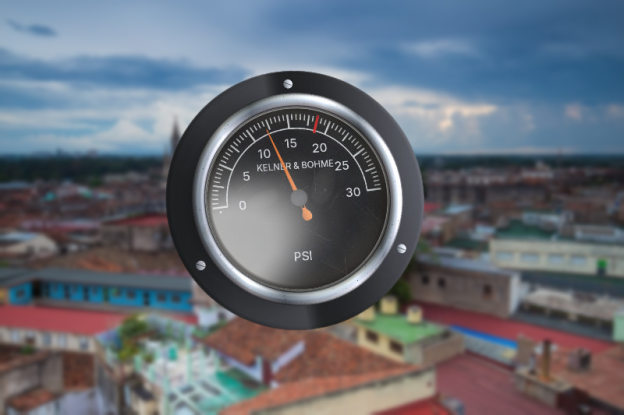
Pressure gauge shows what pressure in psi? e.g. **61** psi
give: **12** psi
